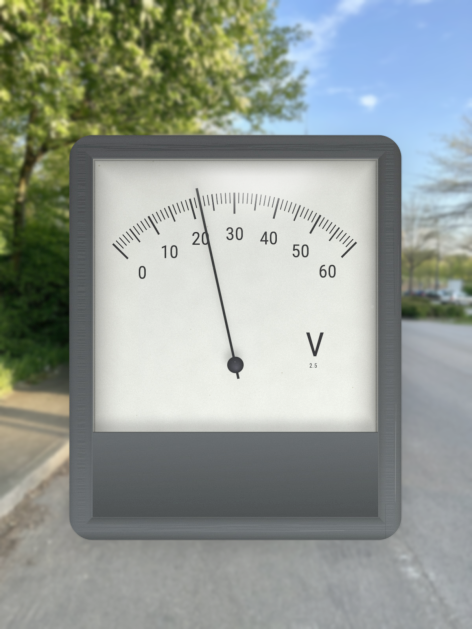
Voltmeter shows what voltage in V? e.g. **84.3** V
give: **22** V
